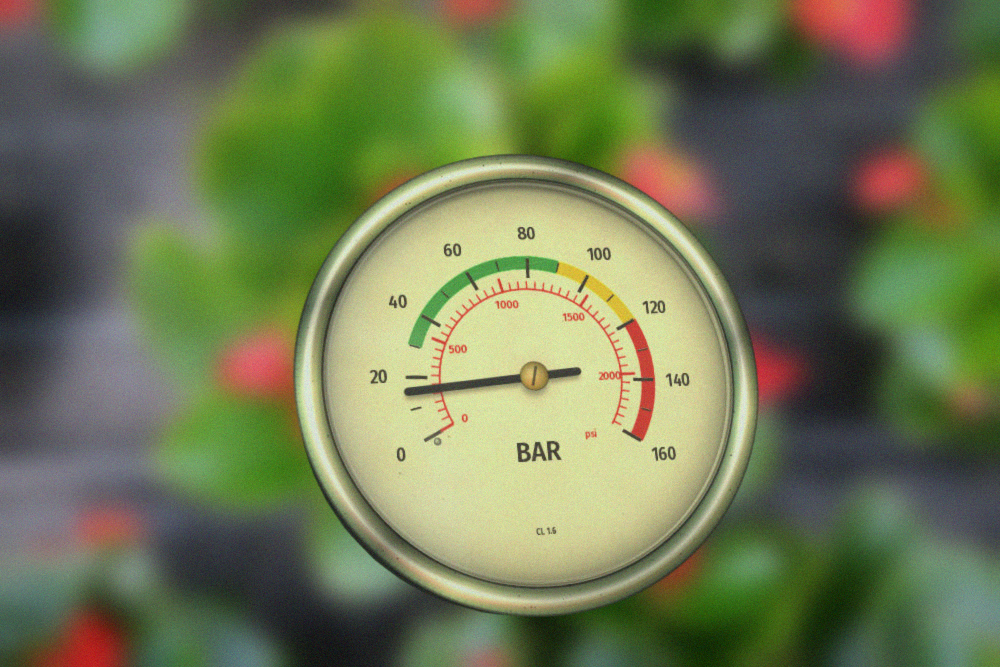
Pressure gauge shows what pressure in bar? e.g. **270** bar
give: **15** bar
